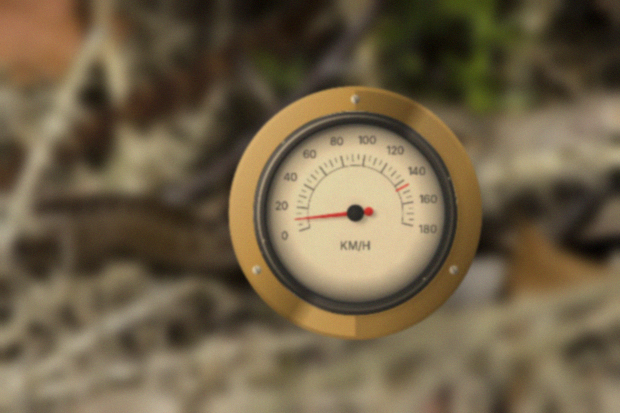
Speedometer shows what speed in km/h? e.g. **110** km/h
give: **10** km/h
